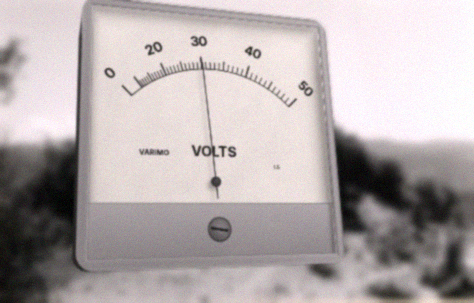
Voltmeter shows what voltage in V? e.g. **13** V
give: **30** V
